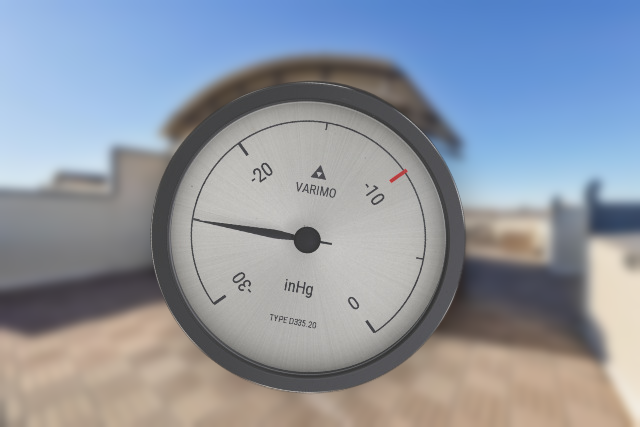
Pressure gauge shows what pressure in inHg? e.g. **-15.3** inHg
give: **-25** inHg
